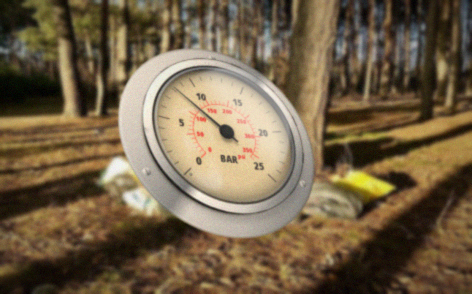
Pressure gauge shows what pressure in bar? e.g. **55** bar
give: **8** bar
